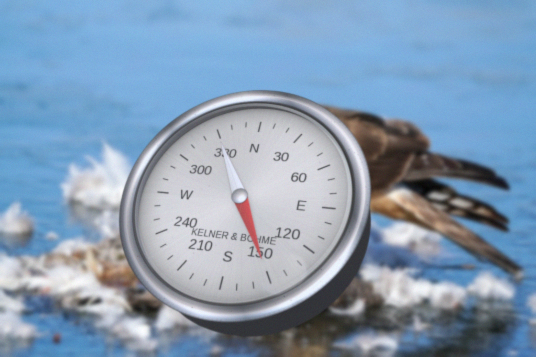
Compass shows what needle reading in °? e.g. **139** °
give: **150** °
